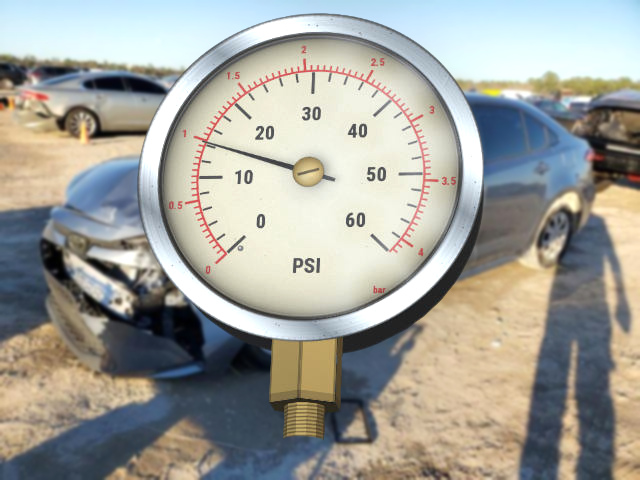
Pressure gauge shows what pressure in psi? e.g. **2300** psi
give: **14** psi
